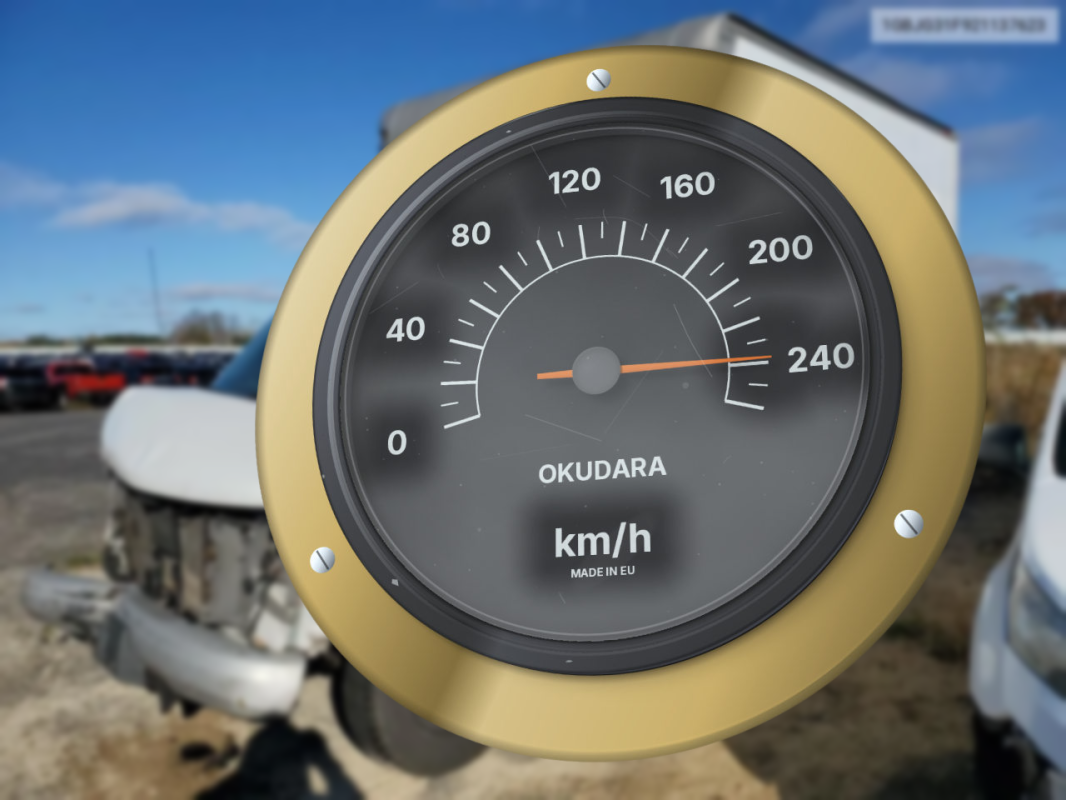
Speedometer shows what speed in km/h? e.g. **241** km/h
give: **240** km/h
